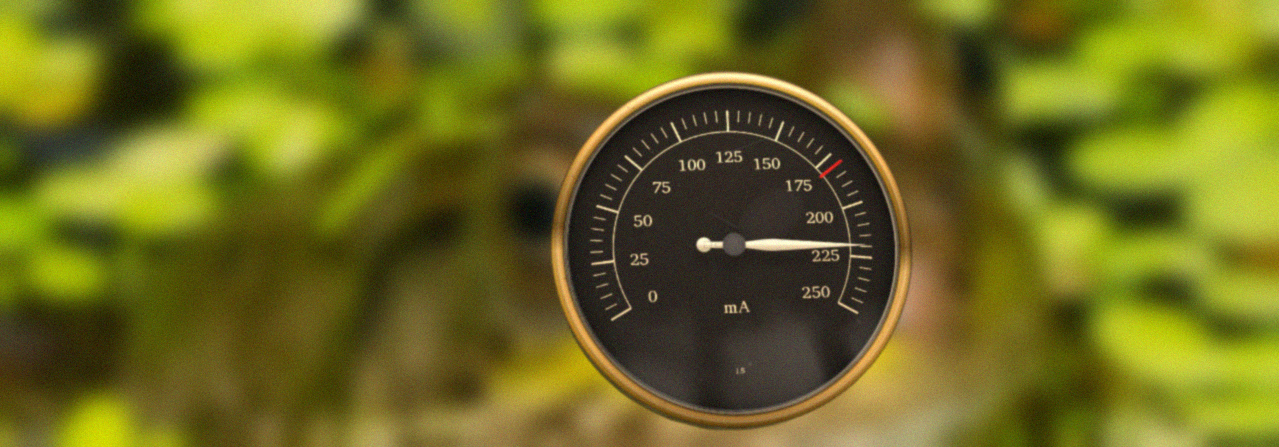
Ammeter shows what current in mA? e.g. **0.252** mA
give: **220** mA
